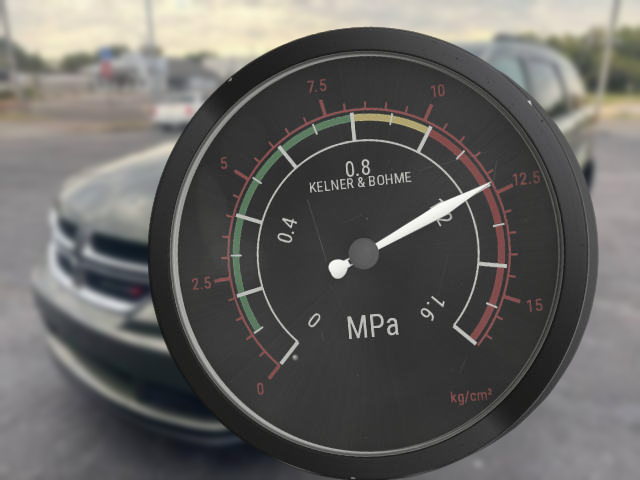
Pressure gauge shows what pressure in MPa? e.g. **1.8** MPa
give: **1.2** MPa
